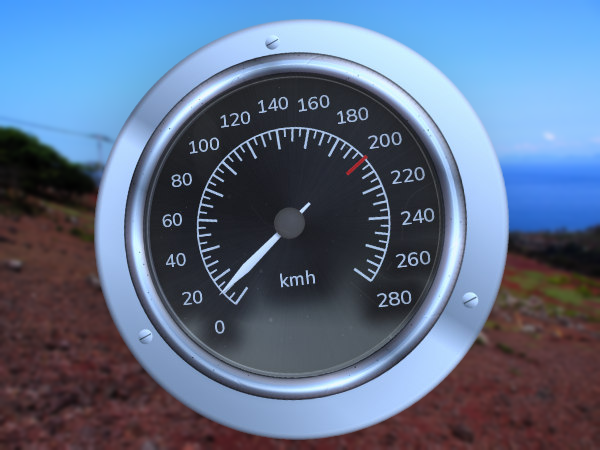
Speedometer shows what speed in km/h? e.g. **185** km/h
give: **10** km/h
